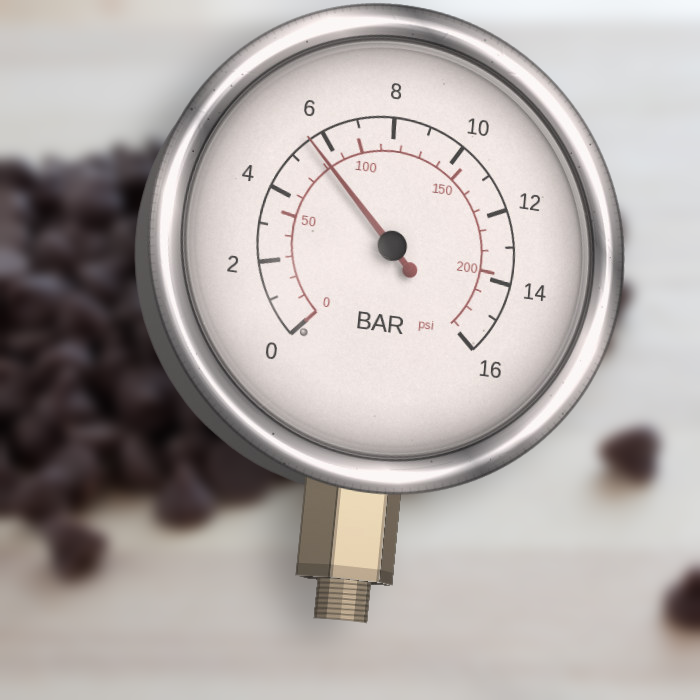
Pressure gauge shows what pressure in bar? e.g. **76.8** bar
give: **5.5** bar
